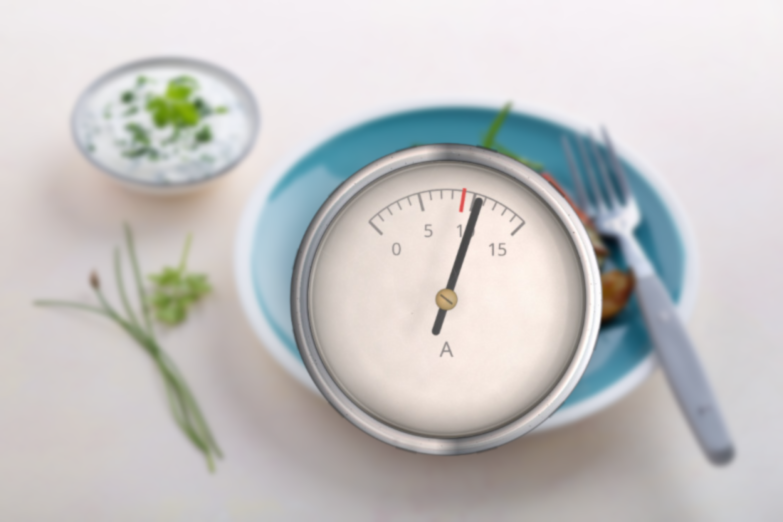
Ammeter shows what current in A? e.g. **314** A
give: **10.5** A
